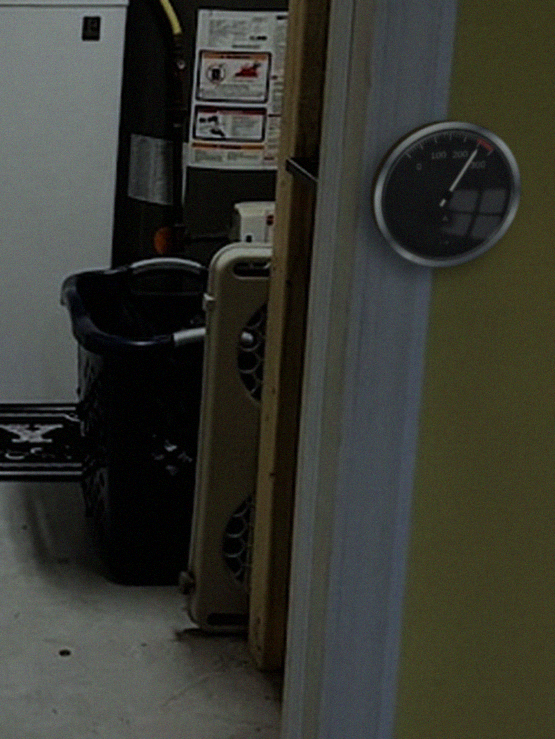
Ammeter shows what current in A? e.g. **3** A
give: **250** A
